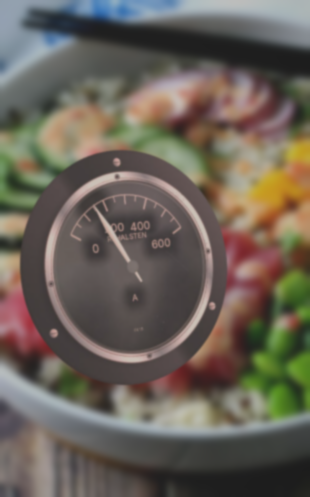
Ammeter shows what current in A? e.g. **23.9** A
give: **150** A
